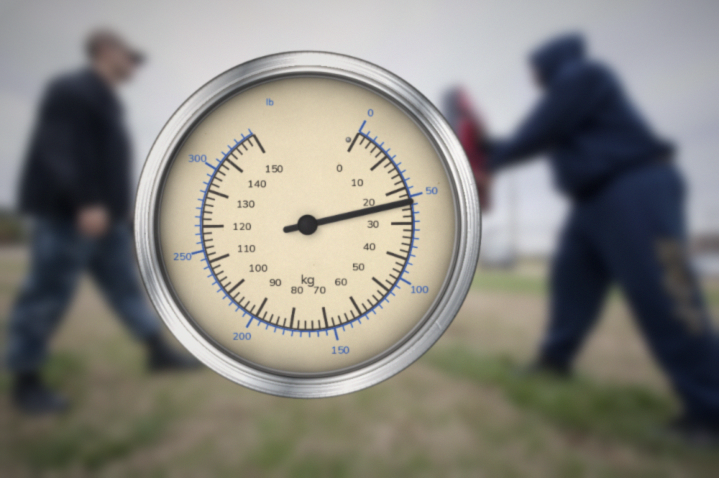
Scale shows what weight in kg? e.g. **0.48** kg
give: **24** kg
